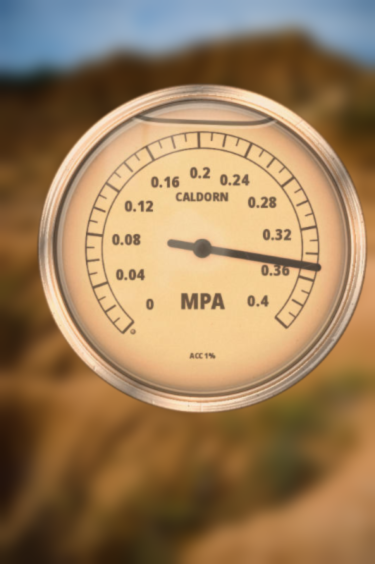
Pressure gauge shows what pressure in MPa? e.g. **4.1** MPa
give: **0.35** MPa
